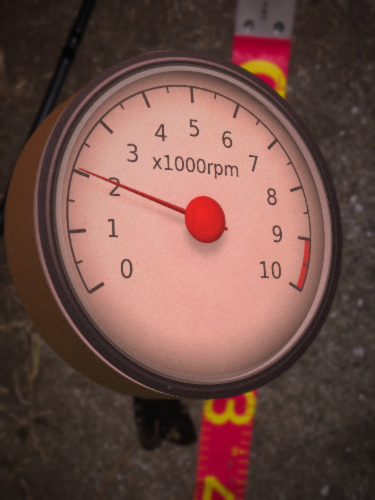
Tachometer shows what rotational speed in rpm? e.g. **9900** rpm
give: **2000** rpm
